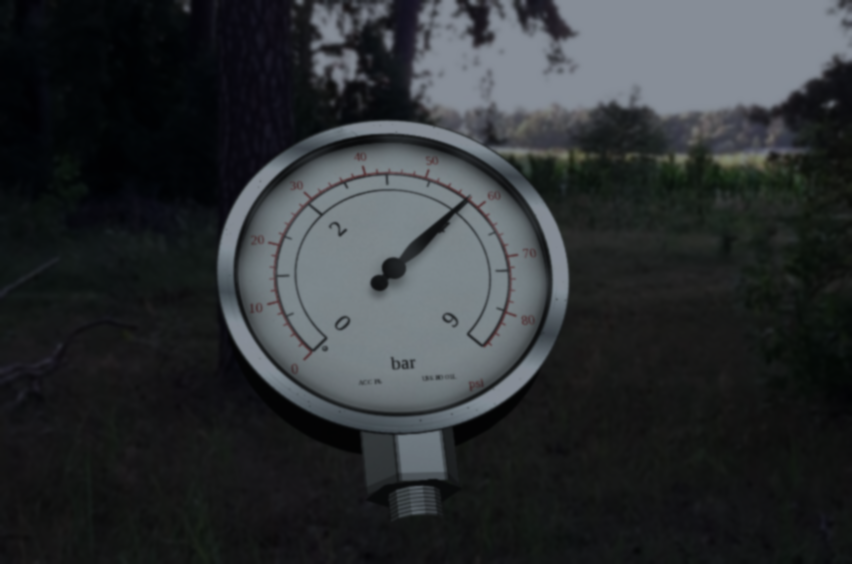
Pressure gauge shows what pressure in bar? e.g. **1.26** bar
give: **4** bar
